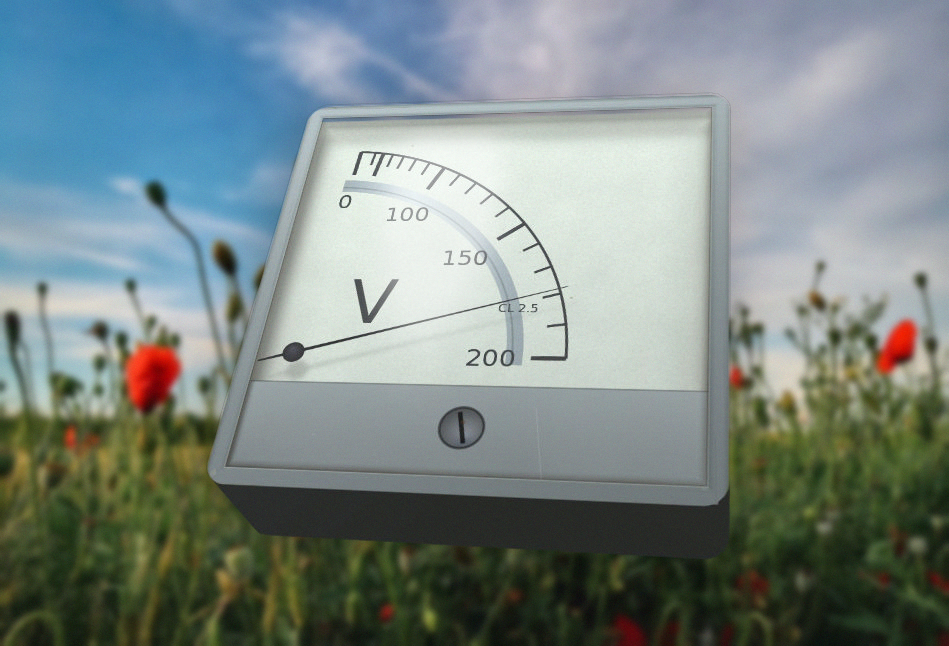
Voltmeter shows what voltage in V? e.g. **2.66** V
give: **180** V
